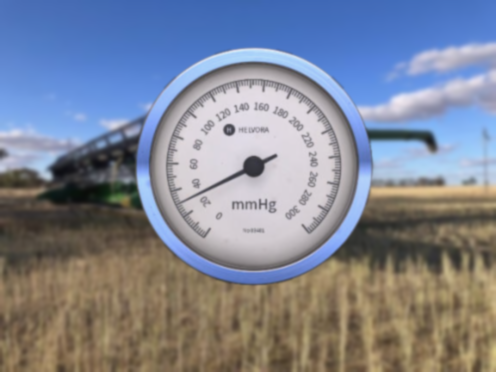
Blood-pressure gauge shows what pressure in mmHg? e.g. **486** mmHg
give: **30** mmHg
